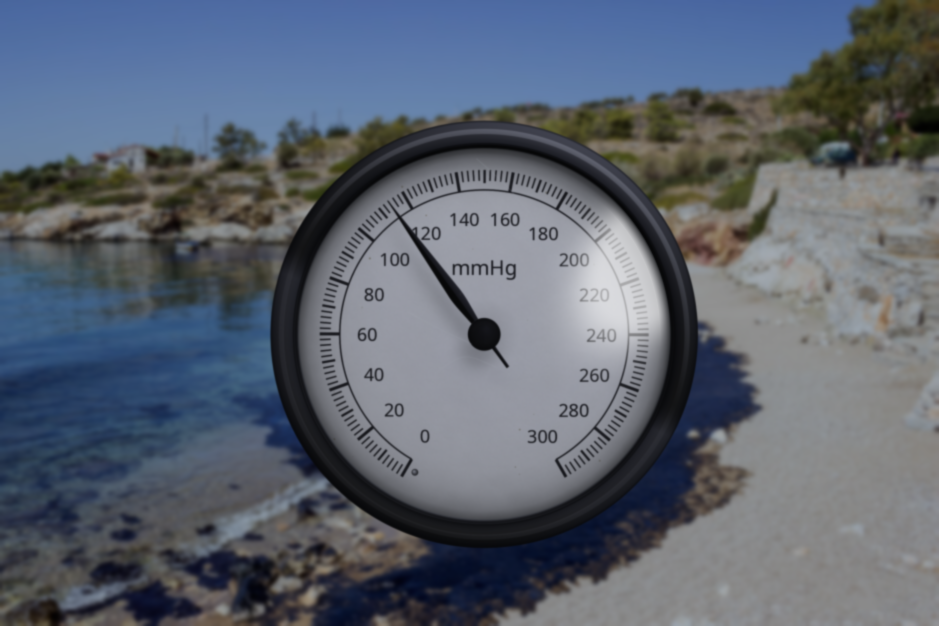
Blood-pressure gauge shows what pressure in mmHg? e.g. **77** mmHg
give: **114** mmHg
